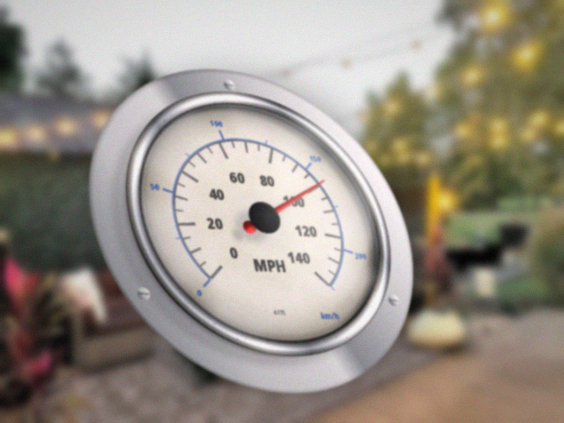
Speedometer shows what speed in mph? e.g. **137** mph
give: **100** mph
